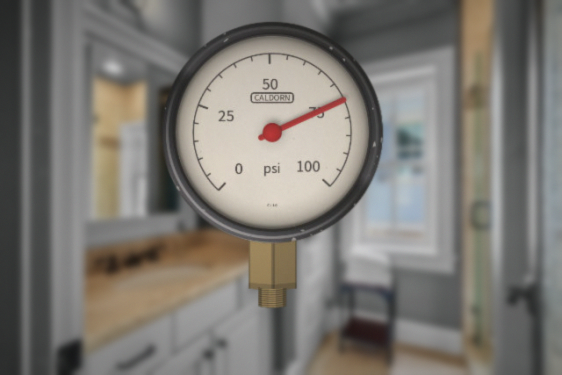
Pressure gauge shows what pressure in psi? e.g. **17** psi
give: **75** psi
